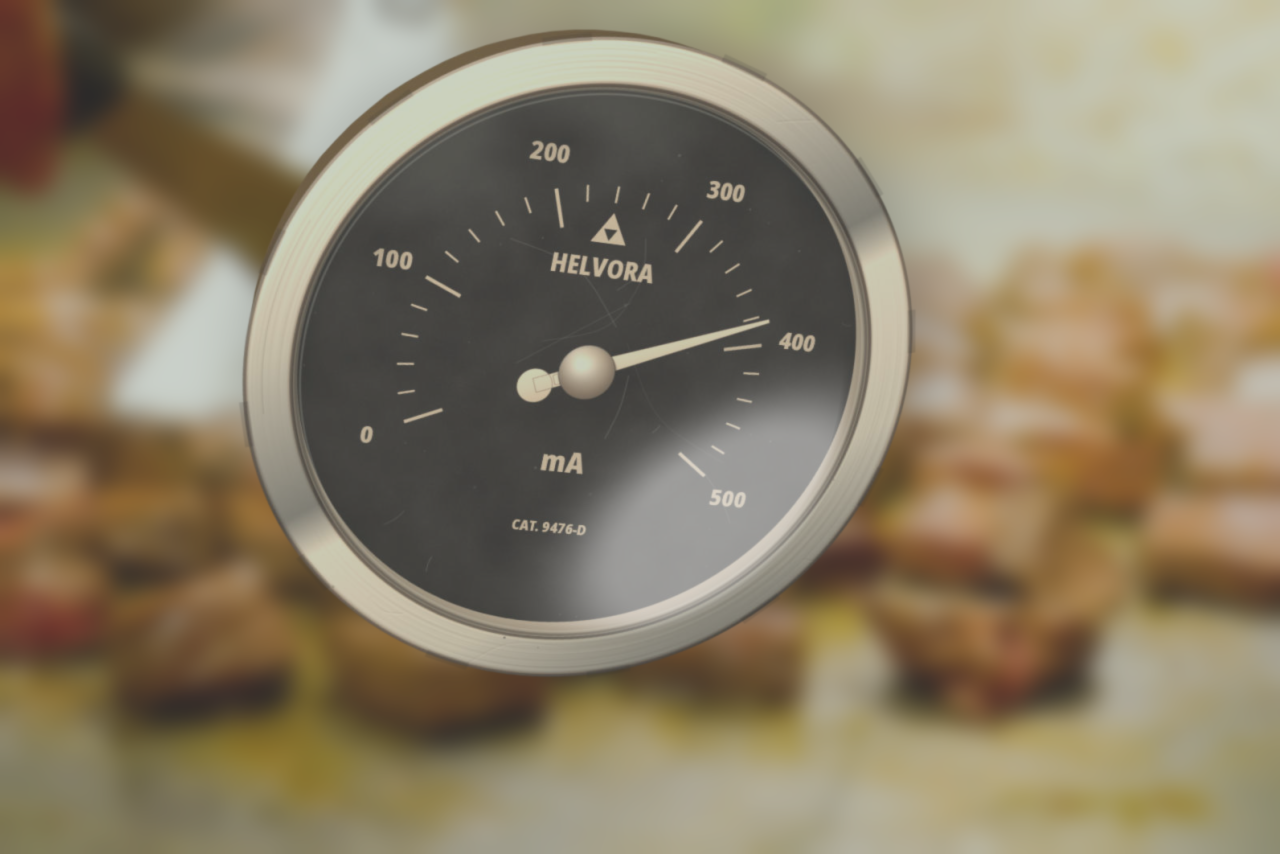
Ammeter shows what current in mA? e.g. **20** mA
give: **380** mA
